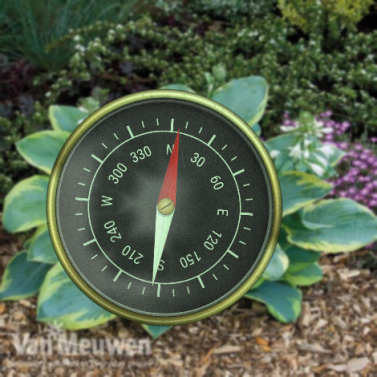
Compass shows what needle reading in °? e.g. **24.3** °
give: **5** °
